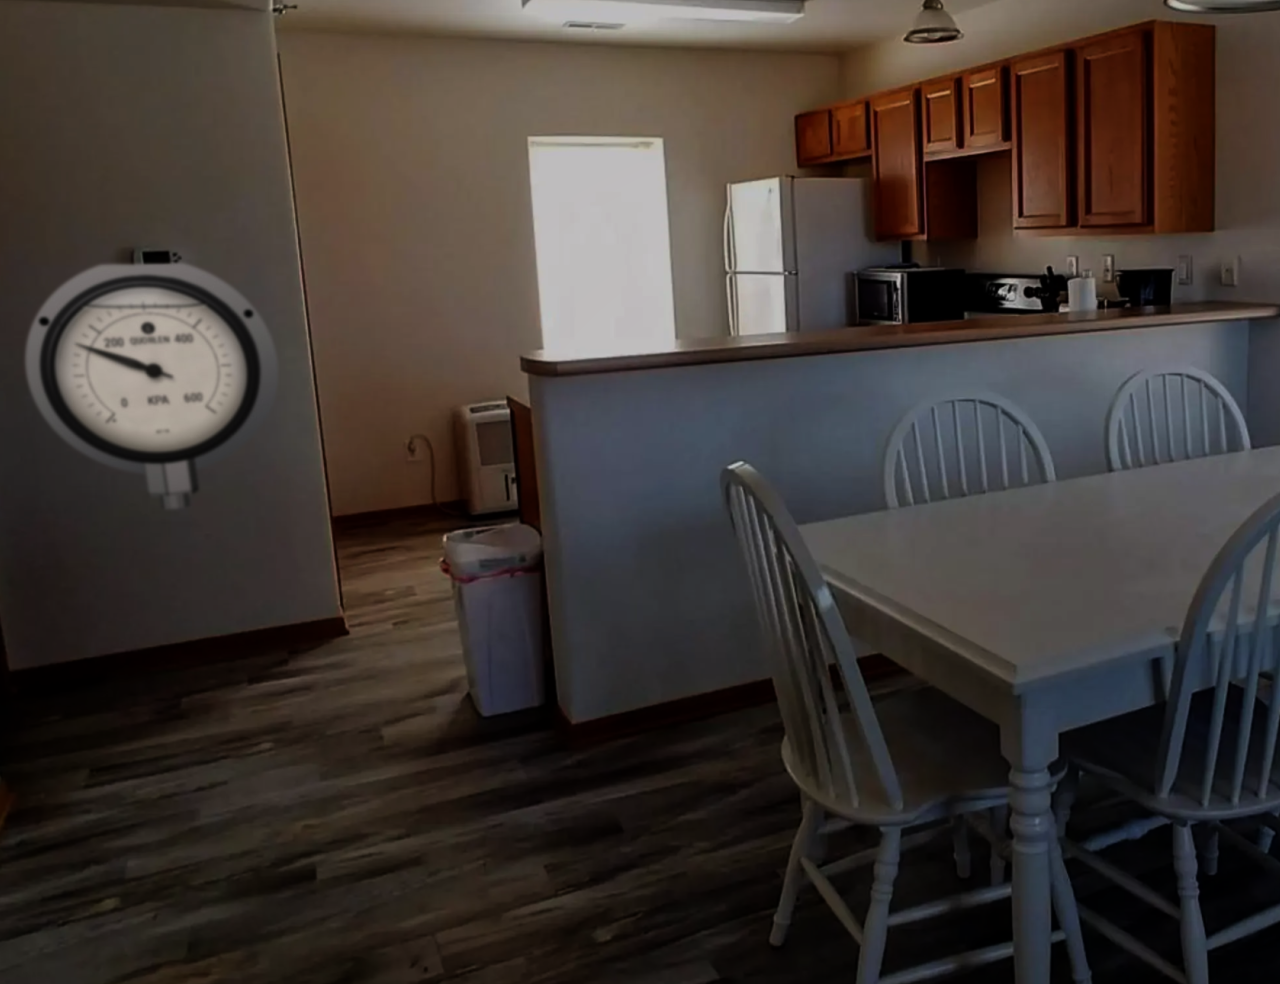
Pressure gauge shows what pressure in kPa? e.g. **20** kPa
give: **160** kPa
